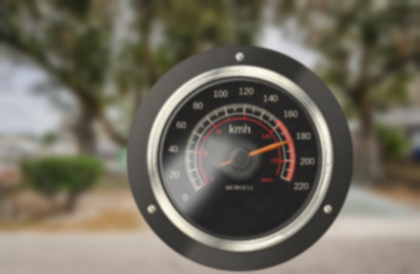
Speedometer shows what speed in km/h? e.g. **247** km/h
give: **180** km/h
